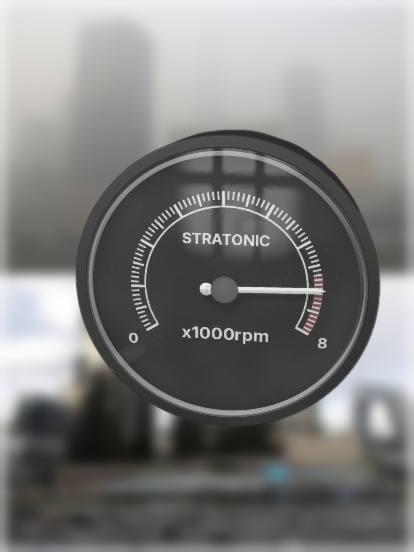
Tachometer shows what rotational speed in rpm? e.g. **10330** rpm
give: **7000** rpm
